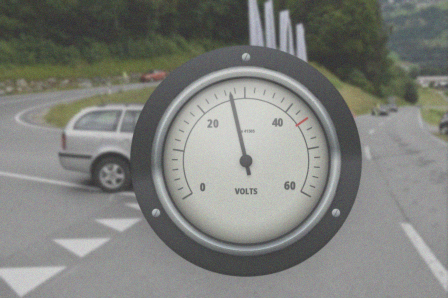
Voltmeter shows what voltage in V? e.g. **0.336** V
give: **27** V
